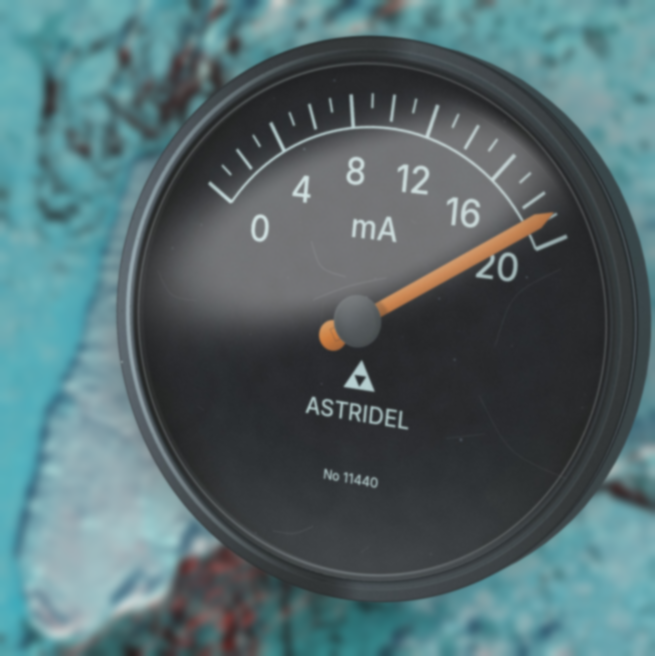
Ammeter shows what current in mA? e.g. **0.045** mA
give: **19** mA
